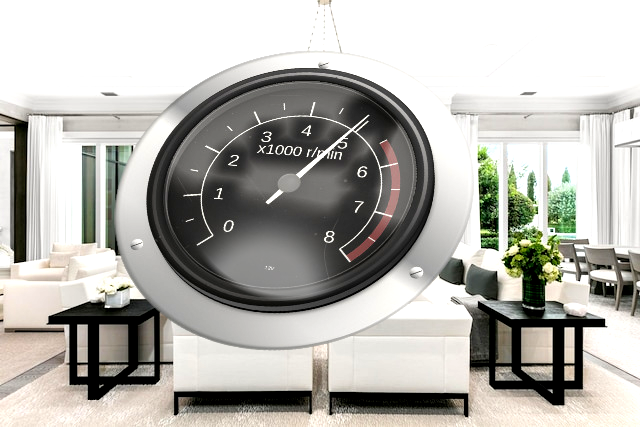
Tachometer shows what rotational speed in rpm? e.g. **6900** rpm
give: **5000** rpm
